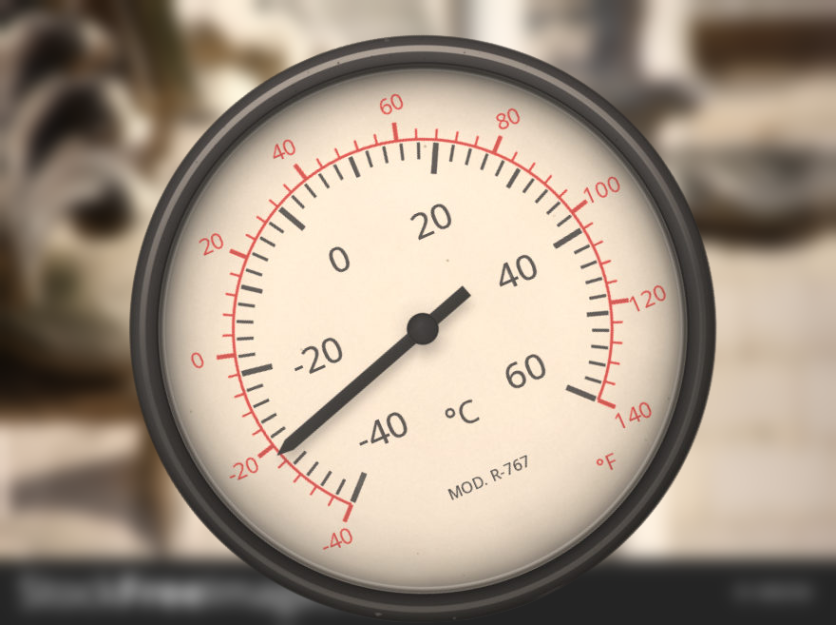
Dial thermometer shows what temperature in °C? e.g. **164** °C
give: **-30** °C
